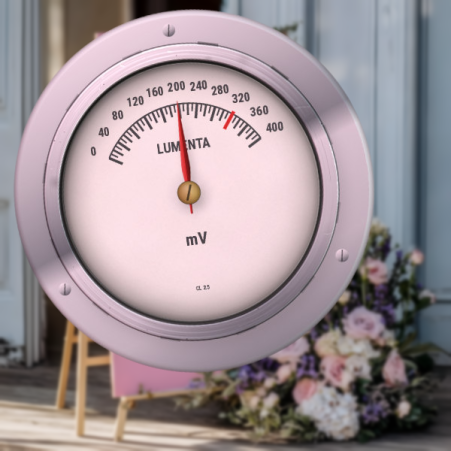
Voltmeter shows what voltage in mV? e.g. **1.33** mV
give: **200** mV
